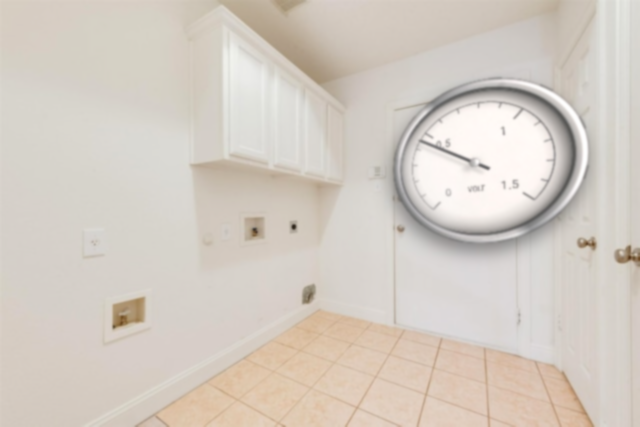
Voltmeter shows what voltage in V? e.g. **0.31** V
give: **0.45** V
